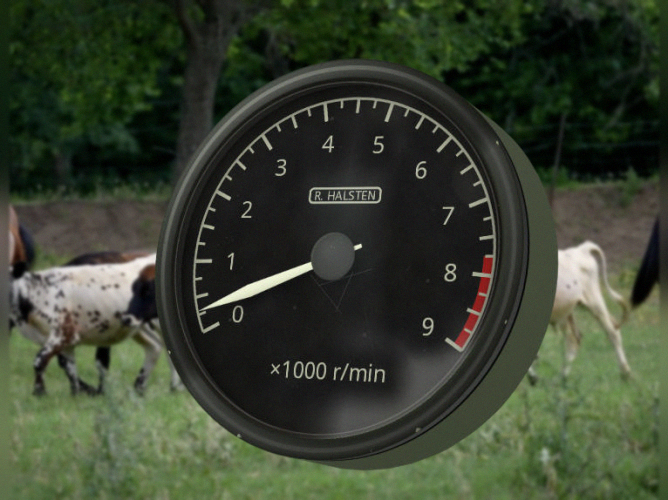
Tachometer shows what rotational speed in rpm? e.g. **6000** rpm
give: **250** rpm
